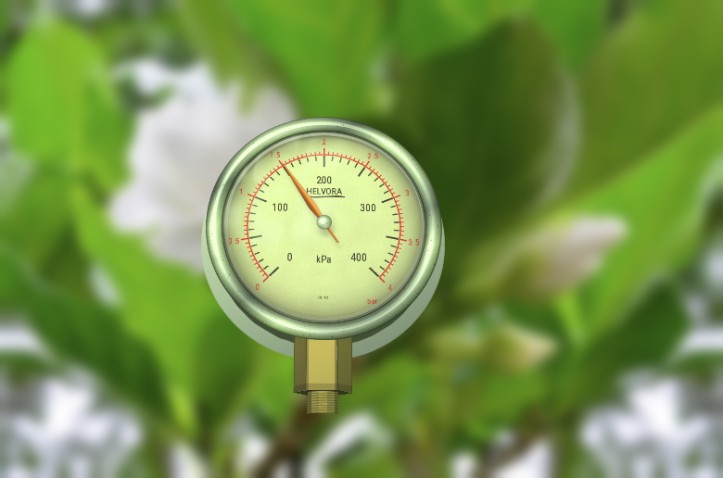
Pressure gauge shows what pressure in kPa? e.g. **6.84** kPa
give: **150** kPa
